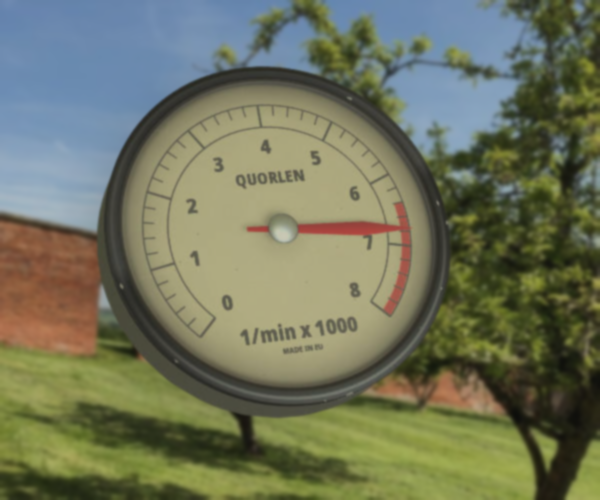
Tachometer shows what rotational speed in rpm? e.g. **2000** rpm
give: **6800** rpm
